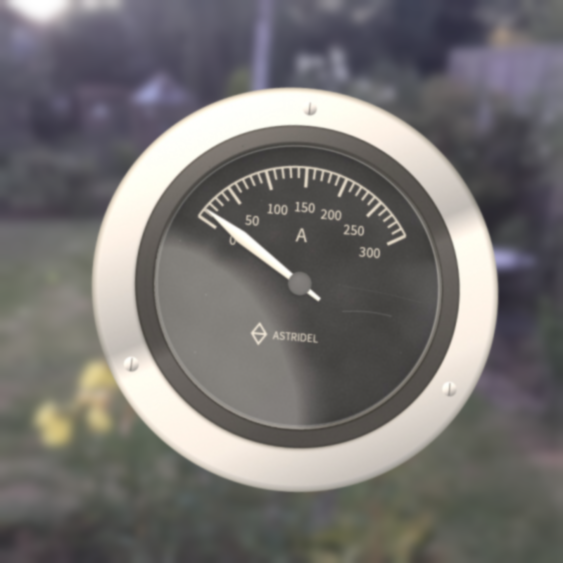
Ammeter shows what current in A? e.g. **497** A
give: **10** A
